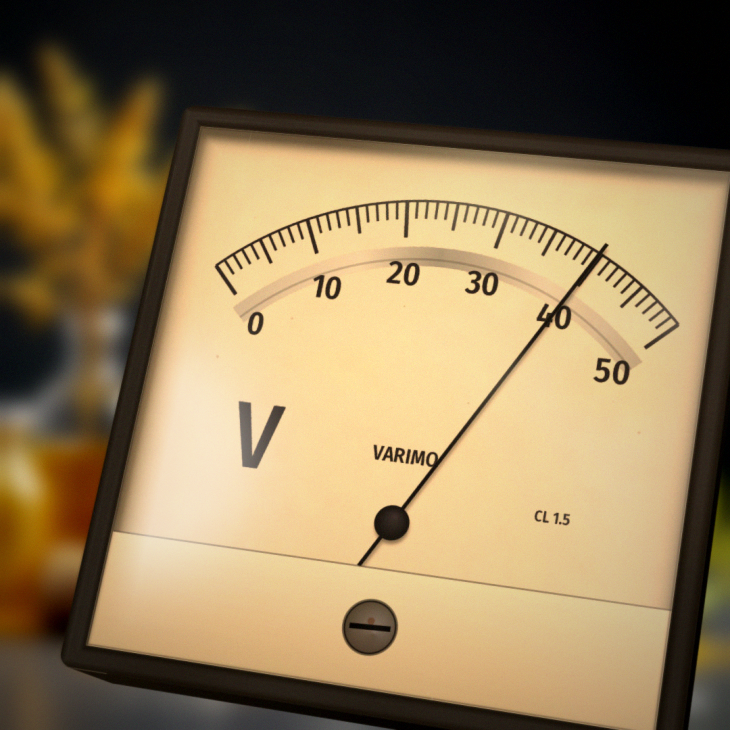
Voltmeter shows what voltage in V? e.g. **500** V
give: **40** V
